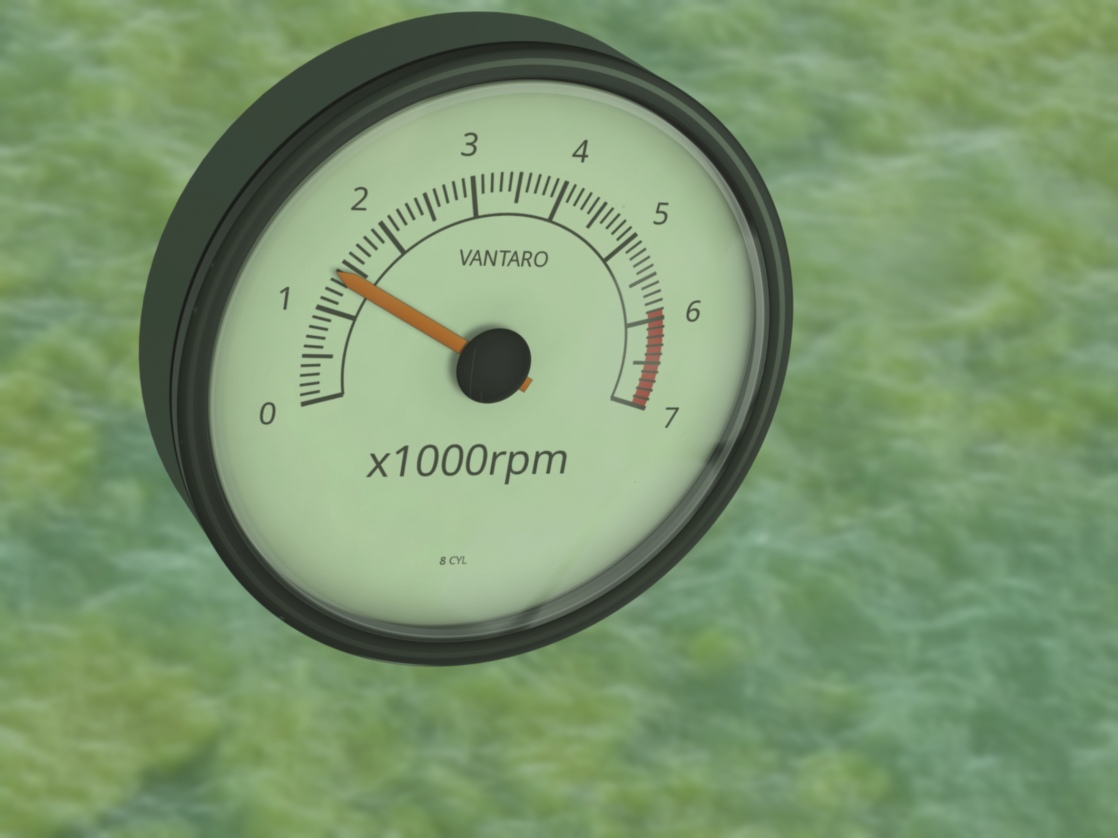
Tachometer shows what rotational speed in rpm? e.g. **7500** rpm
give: **1400** rpm
